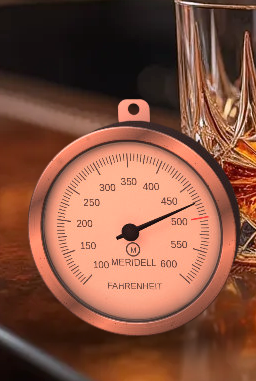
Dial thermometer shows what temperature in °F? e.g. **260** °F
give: **475** °F
